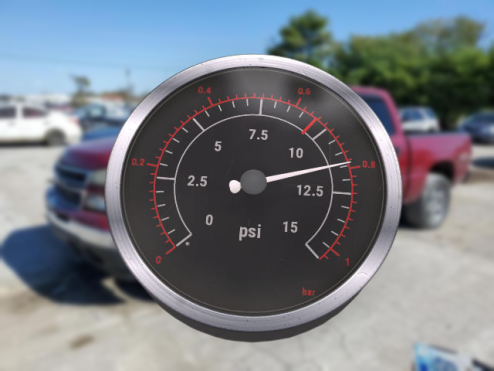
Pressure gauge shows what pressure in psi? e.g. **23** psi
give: **11.5** psi
